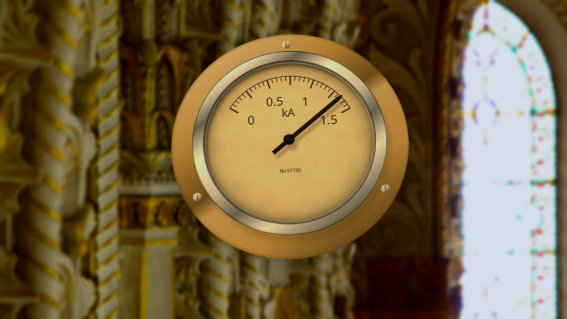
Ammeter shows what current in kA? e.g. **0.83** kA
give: **1.35** kA
